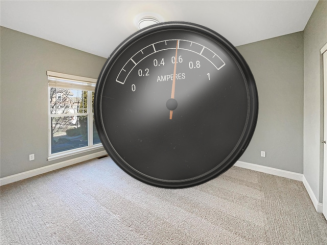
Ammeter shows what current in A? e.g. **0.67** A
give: **0.6** A
